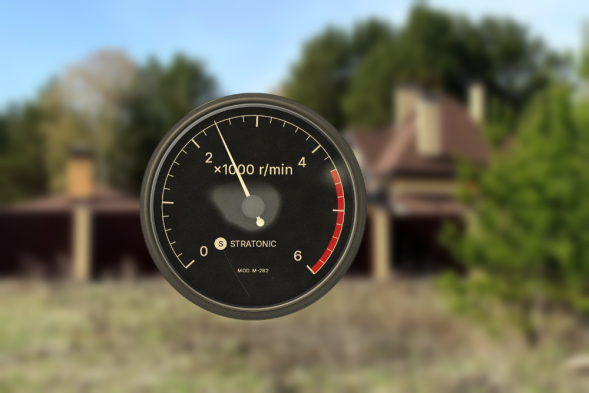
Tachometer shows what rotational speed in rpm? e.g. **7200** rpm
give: **2400** rpm
